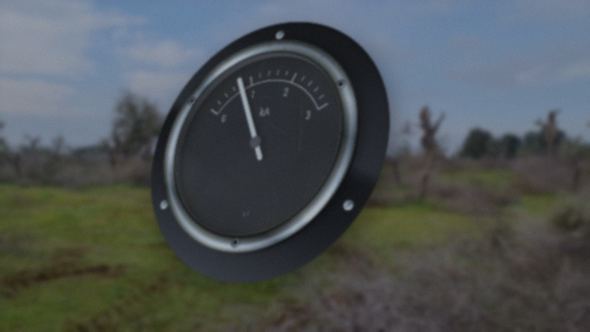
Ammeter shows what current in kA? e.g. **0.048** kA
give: **0.8** kA
